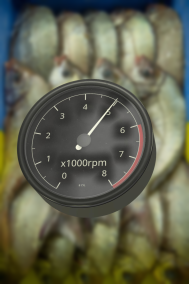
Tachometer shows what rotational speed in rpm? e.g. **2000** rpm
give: **5000** rpm
